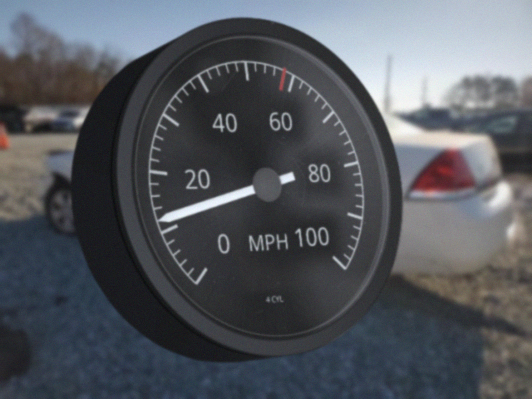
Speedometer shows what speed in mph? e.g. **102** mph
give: **12** mph
